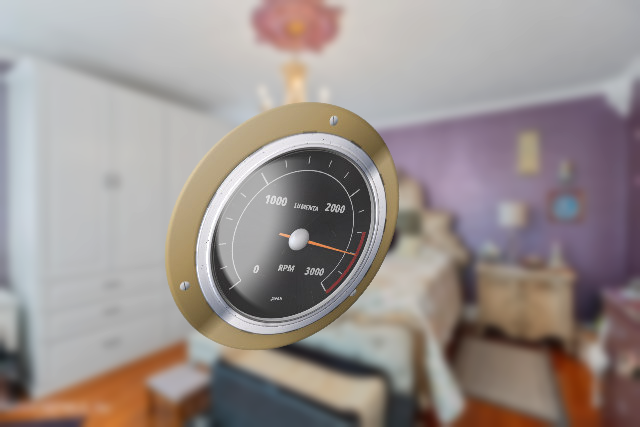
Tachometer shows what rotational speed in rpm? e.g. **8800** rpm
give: **2600** rpm
